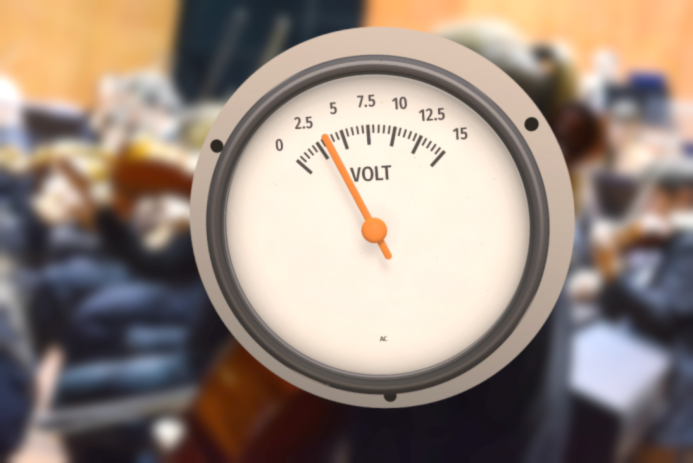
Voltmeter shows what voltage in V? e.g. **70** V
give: **3.5** V
